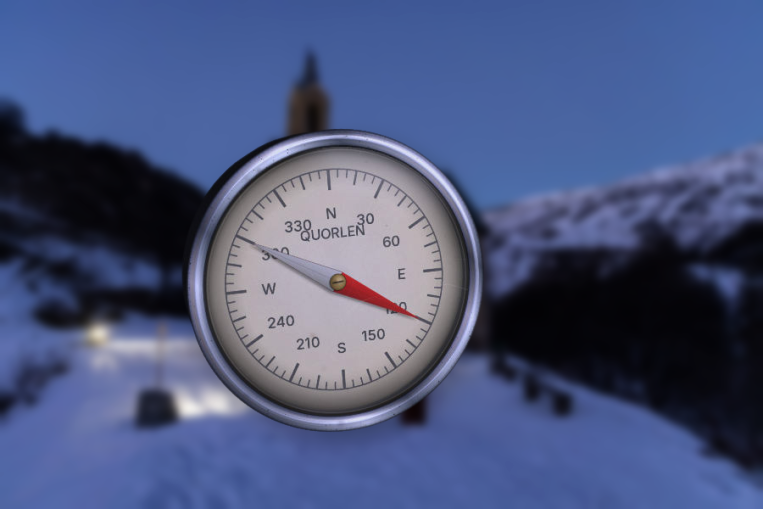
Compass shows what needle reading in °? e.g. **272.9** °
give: **120** °
